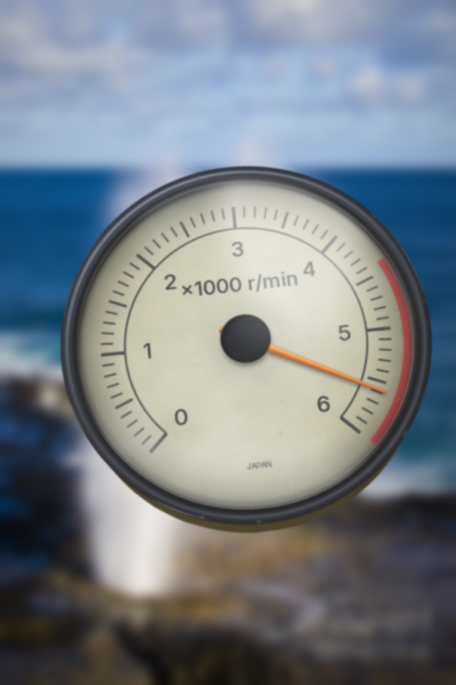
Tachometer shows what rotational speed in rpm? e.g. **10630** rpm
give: **5600** rpm
